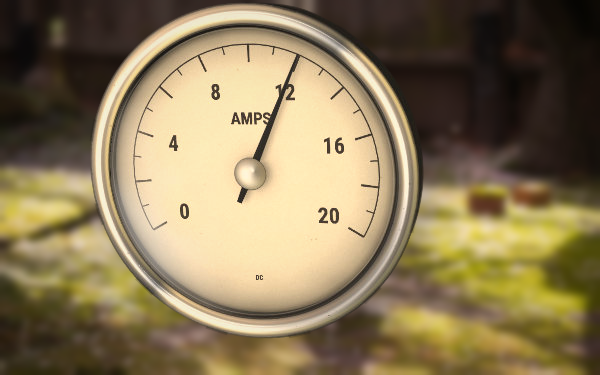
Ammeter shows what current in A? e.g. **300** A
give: **12** A
